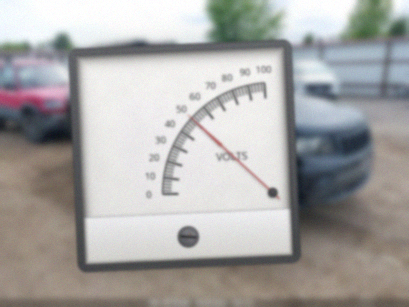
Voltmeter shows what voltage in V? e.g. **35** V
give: **50** V
